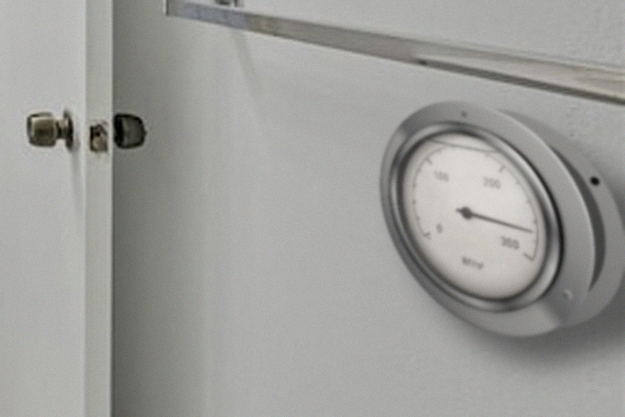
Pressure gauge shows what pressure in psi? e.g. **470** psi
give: **270** psi
